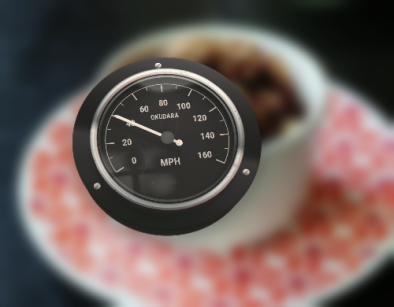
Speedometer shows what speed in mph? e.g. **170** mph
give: **40** mph
